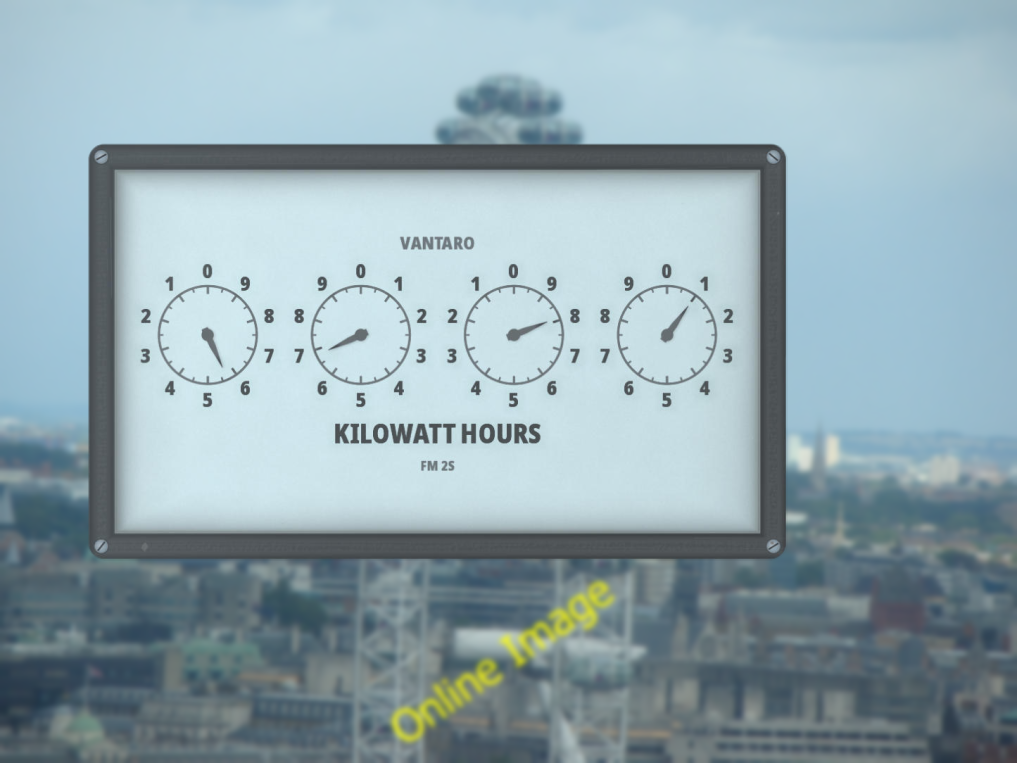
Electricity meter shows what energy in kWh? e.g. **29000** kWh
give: **5681** kWh
